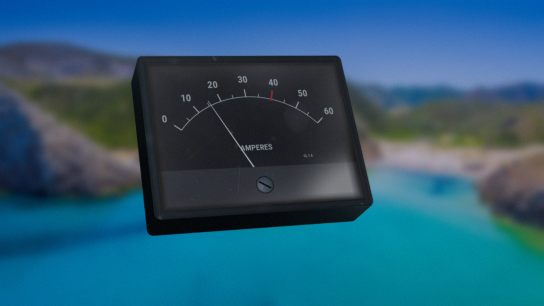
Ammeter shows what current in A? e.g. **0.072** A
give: **15** A
